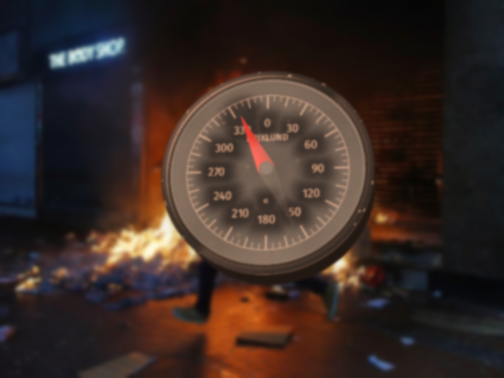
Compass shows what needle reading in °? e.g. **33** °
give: **335** °
